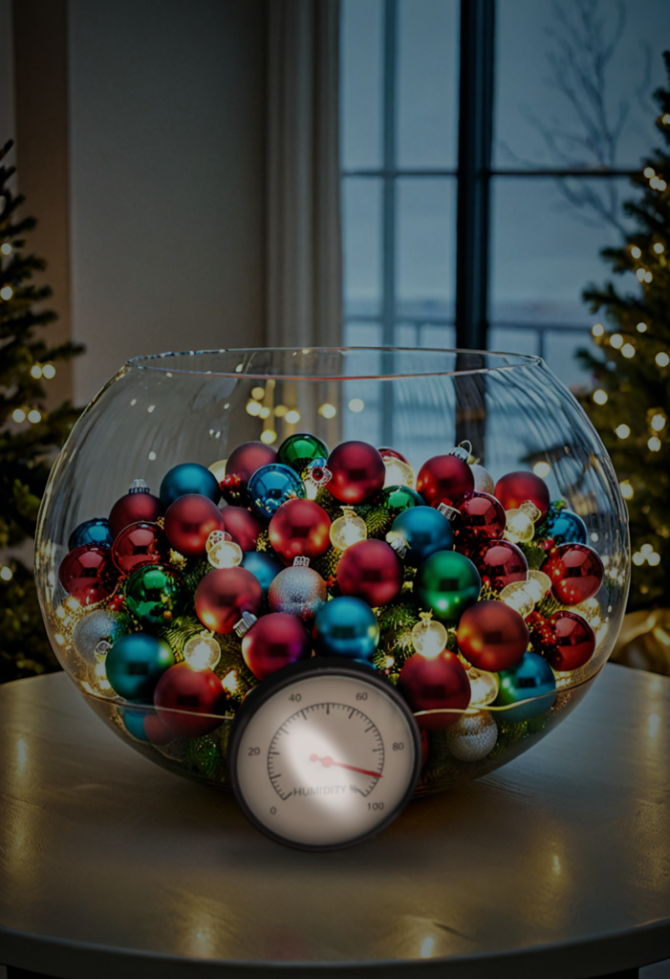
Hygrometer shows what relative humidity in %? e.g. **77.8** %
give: **90** %
